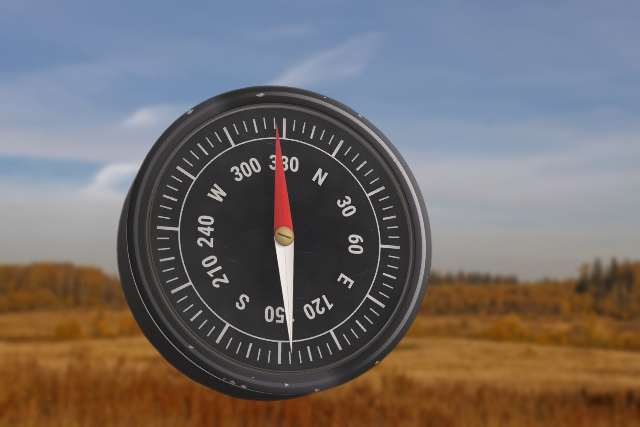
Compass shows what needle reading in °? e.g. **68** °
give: **325** °
